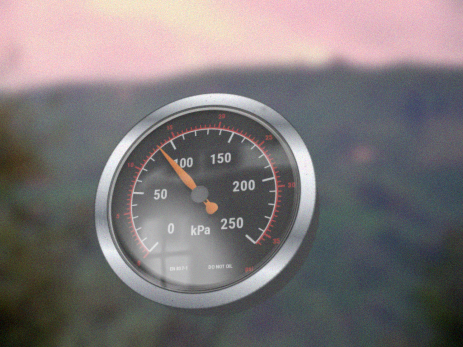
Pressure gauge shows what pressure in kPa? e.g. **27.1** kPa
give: **90** kPa
